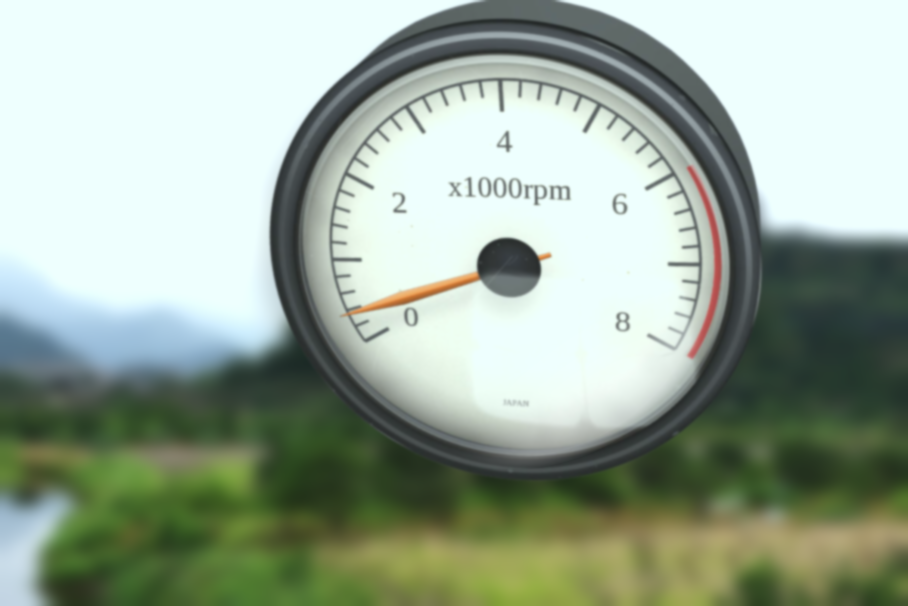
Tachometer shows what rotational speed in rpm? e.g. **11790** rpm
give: **400** rpm
